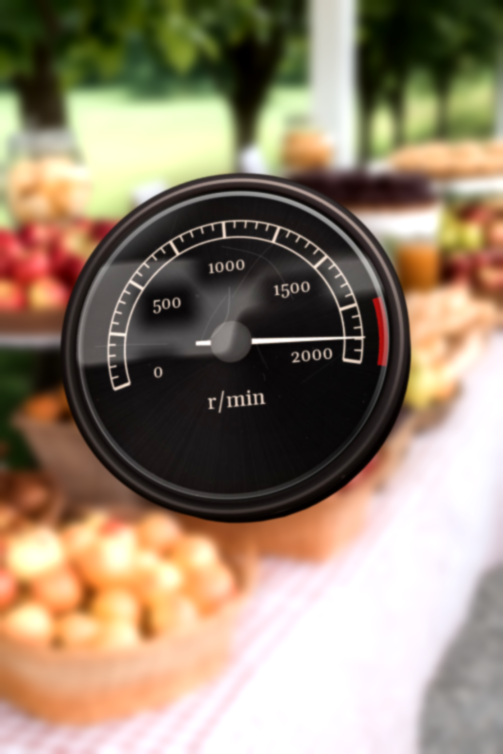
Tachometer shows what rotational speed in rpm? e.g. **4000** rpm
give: **1900** rpm
